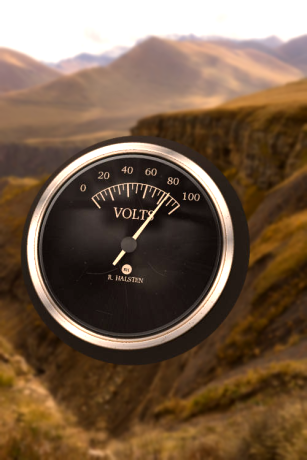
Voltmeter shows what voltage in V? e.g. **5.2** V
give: **85** V
